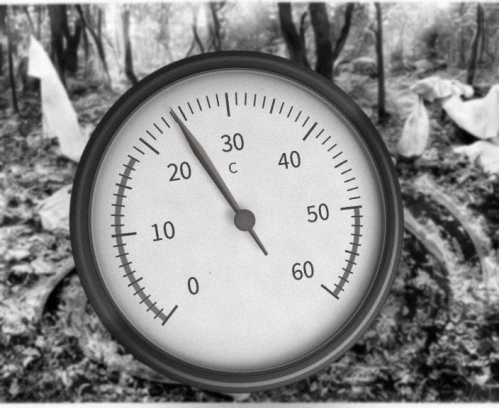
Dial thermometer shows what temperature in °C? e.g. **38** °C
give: **24** °C
